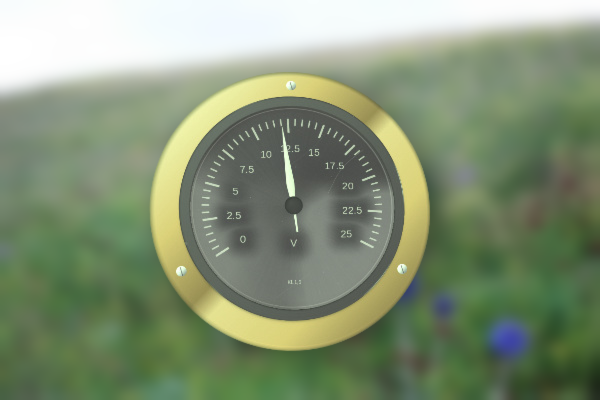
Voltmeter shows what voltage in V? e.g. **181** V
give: **12** V
